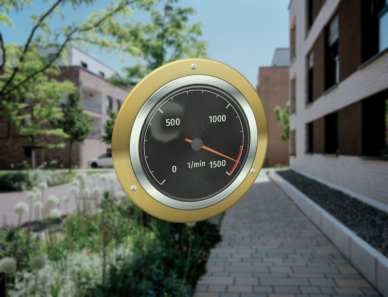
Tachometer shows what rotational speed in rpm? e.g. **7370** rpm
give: **1400** rpm
